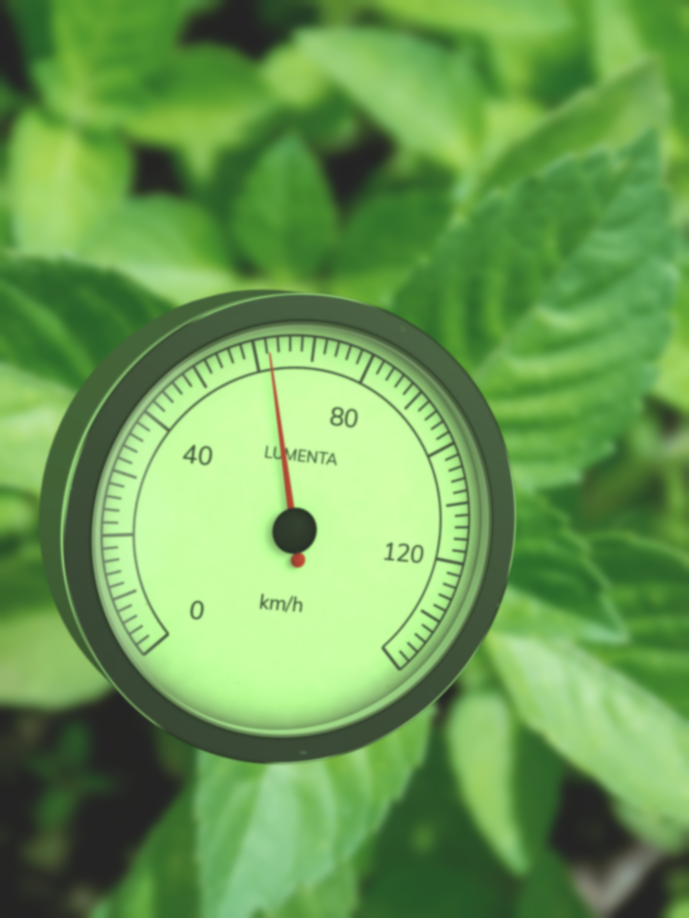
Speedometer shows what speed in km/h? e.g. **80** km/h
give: **62** km/h
